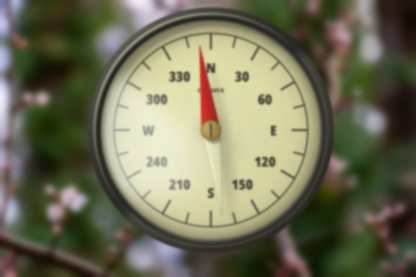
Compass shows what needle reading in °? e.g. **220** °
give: **352.5** °
